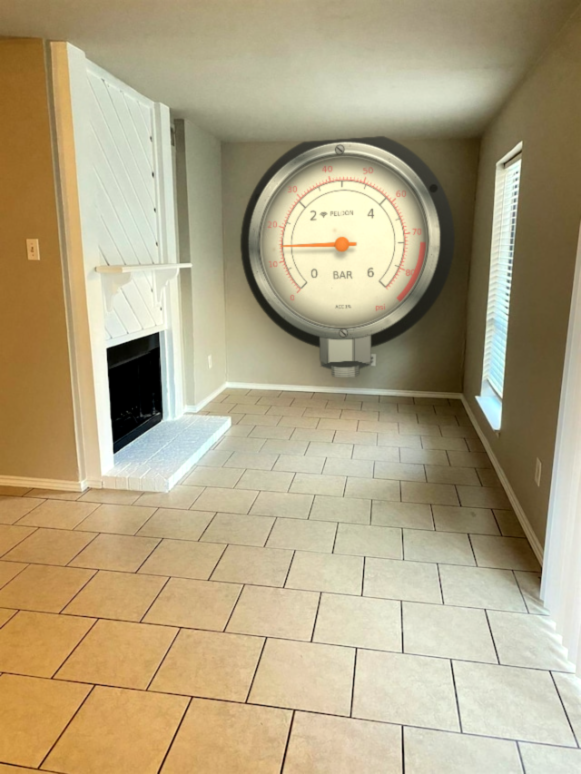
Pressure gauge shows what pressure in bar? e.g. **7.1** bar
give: **1** bar
